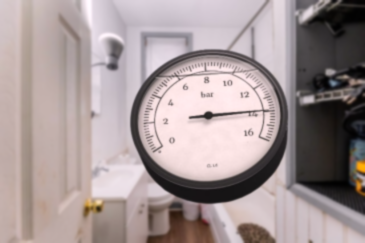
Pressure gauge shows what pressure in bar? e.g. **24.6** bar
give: **14** bar
